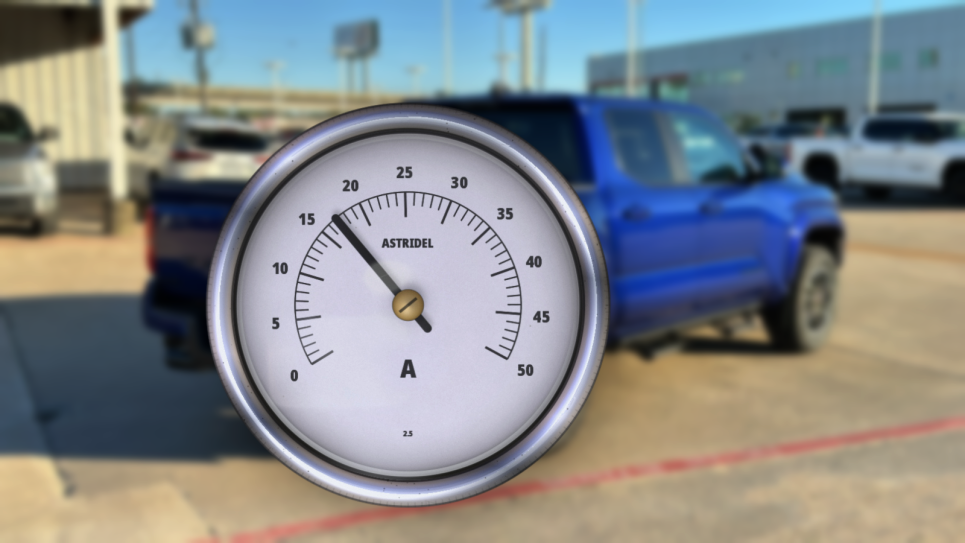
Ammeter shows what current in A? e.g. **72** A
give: **17** A
